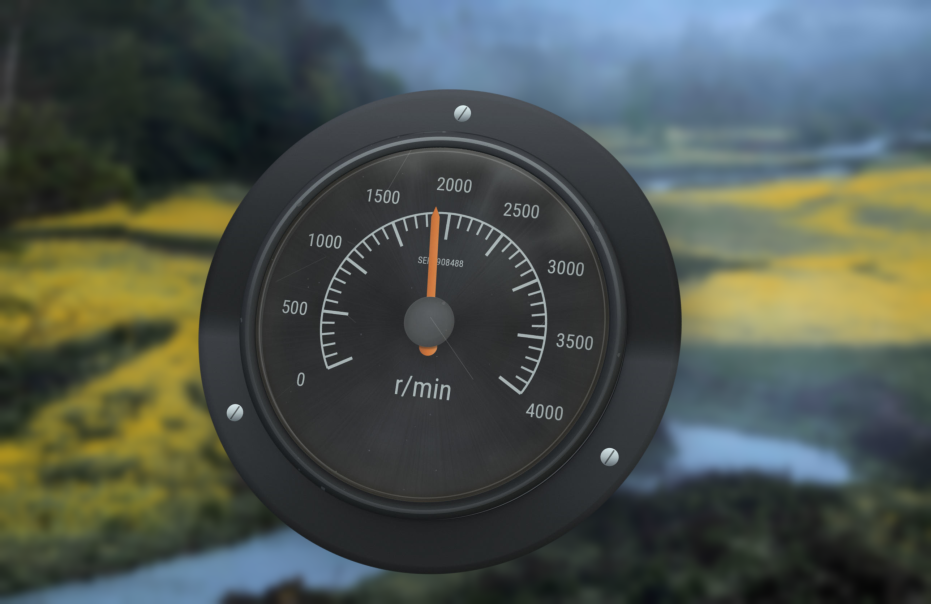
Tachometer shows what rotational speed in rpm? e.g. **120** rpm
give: **1900** rpm
